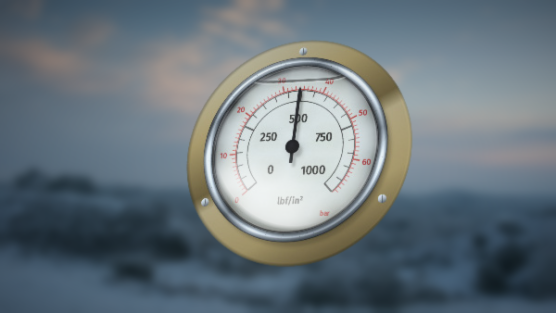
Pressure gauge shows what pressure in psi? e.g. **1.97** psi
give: **500** psi
